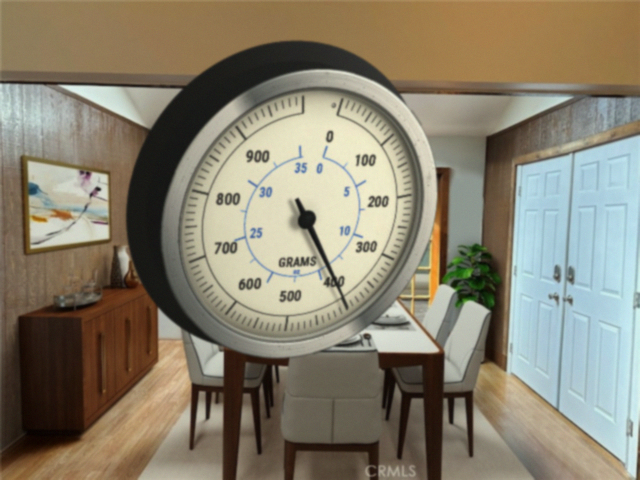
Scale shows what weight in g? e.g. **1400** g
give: **400** g
